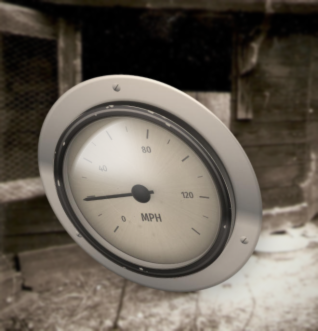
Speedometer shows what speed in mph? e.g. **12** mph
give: **20** mph
